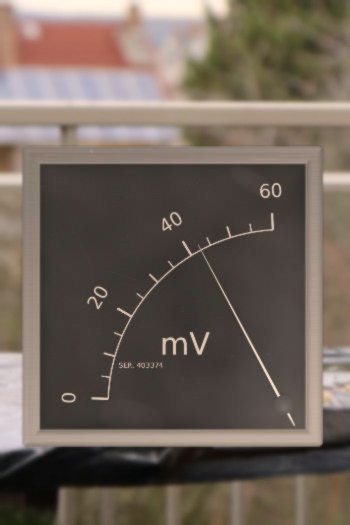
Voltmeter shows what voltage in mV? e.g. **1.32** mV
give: **42.5** mV
